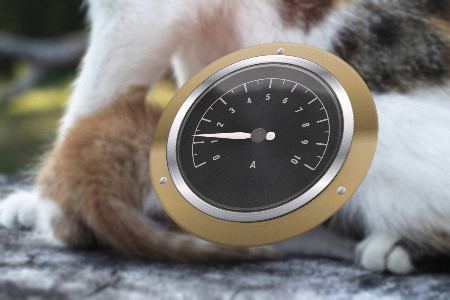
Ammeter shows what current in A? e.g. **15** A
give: **1.25** A
